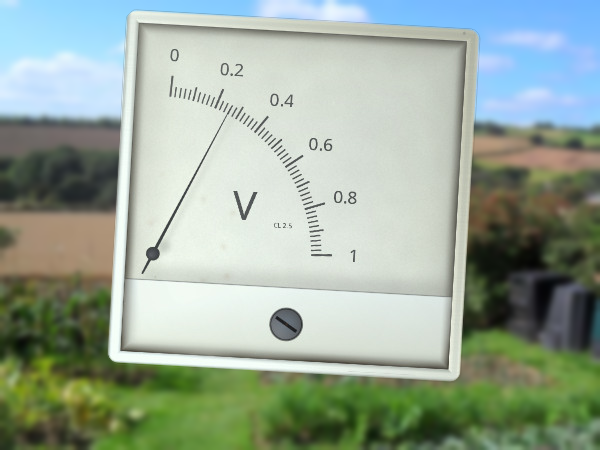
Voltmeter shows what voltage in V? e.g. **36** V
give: **0.26** V
